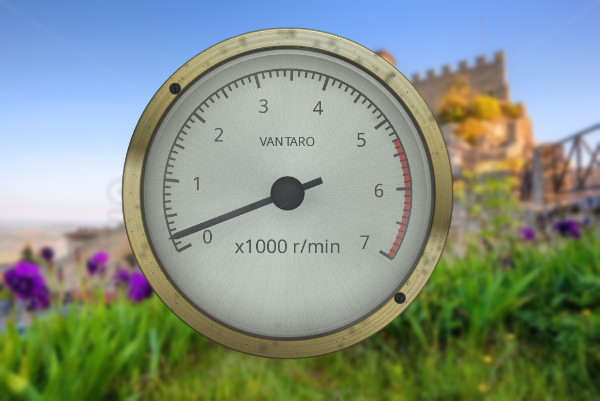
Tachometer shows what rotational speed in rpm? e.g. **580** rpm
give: **200** rpm
